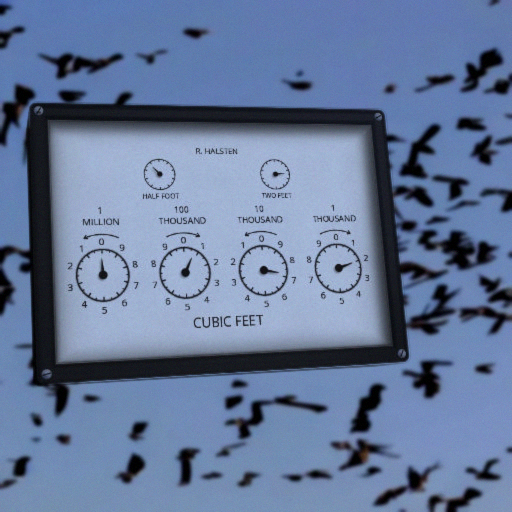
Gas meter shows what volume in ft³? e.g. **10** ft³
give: **7200** ft³
